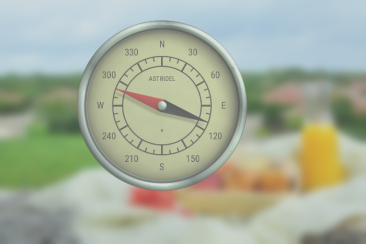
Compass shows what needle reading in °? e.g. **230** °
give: **290** °
